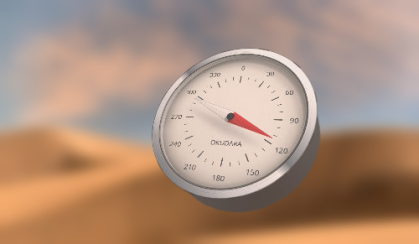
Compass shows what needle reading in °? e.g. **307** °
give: **115** °
